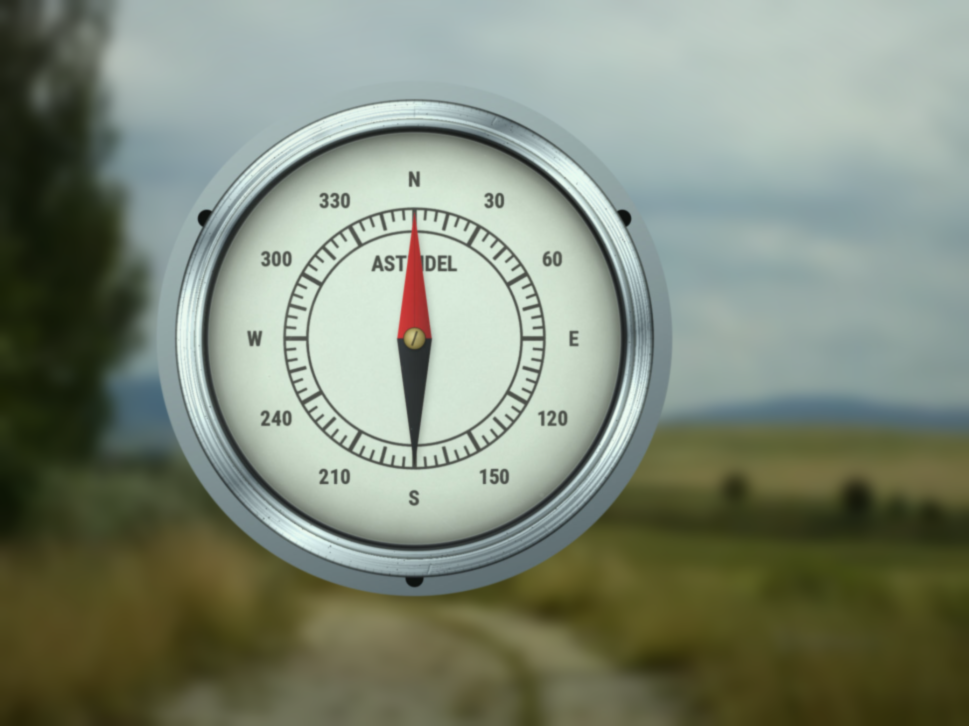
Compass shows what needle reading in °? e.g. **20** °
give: **0** °
